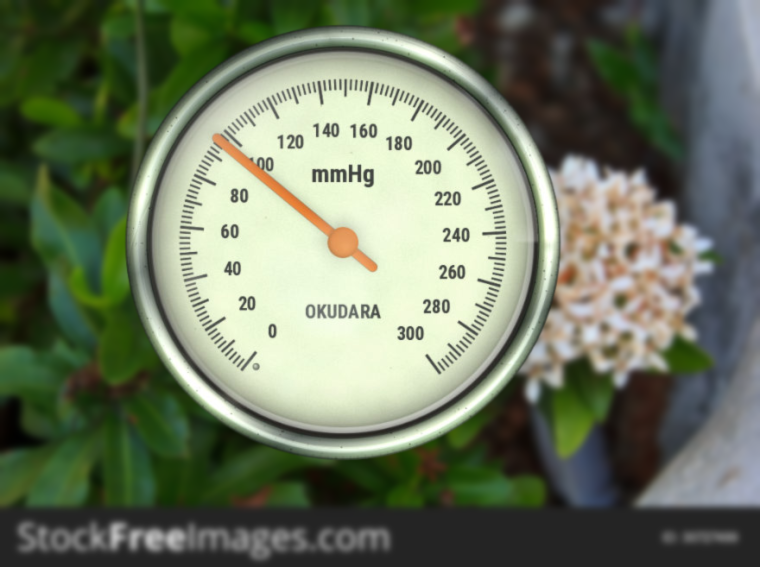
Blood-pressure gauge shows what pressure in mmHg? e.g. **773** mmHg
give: **96** mmHg
